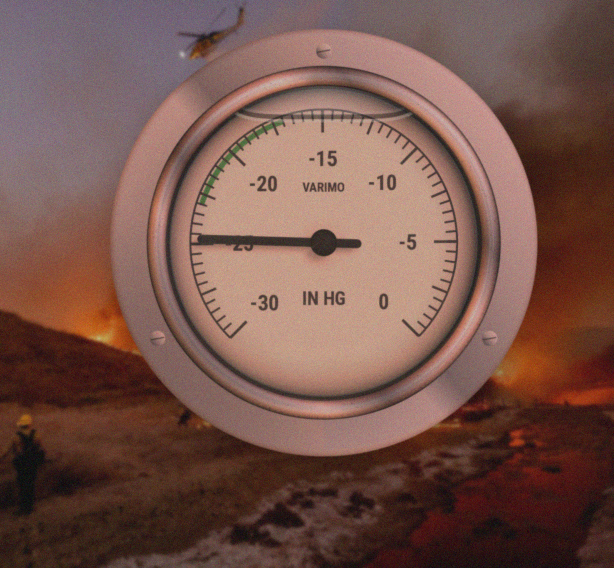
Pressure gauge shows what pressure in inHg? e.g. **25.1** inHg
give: **-24.75** inHg
